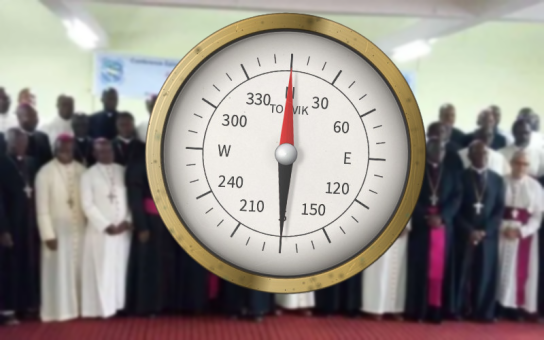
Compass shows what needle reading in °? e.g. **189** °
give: **0** °
